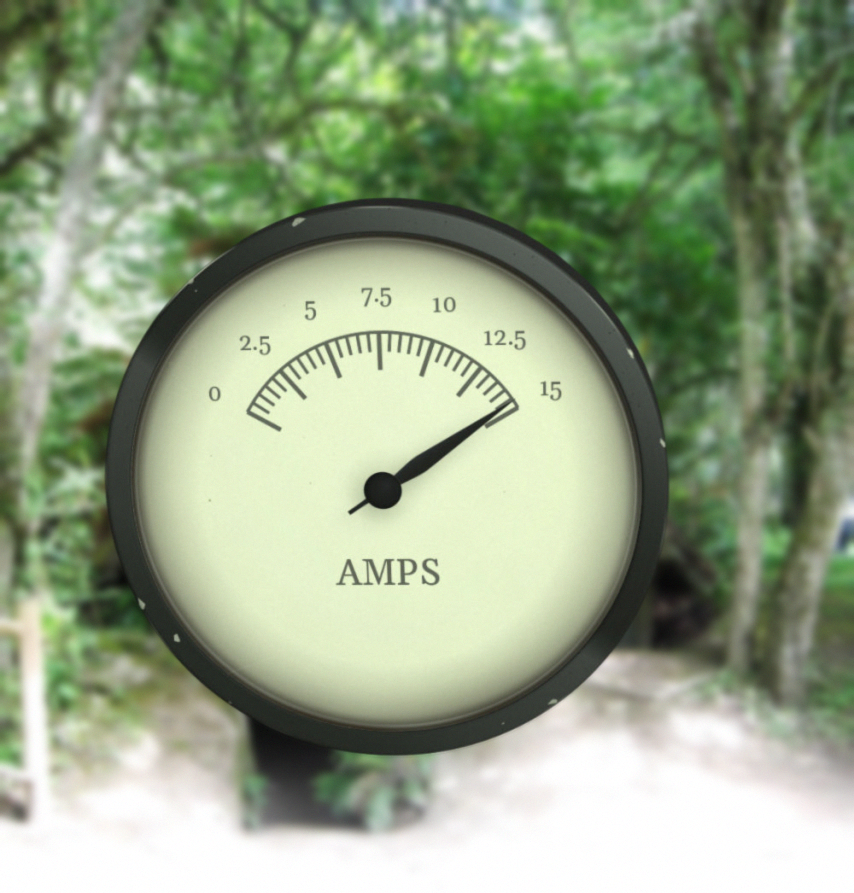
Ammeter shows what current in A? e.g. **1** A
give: **14.5** A
